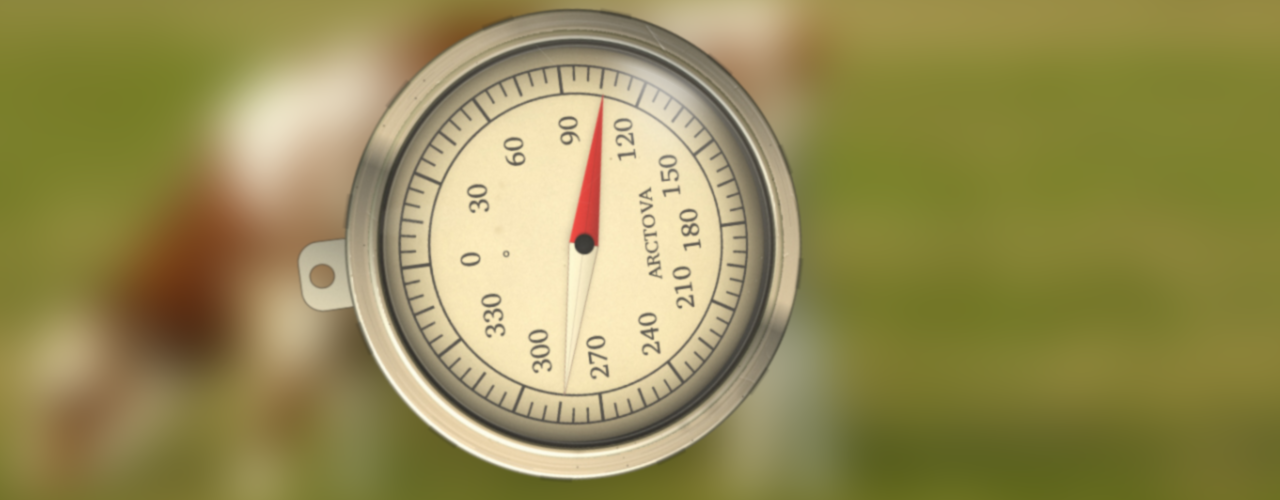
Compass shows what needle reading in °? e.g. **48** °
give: **105** °
